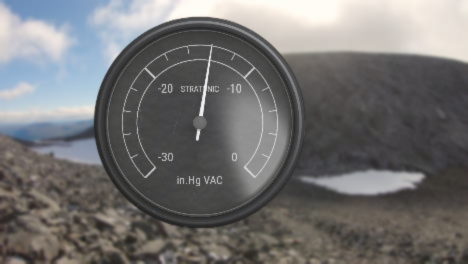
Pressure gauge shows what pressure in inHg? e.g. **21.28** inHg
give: **-14** inHg
